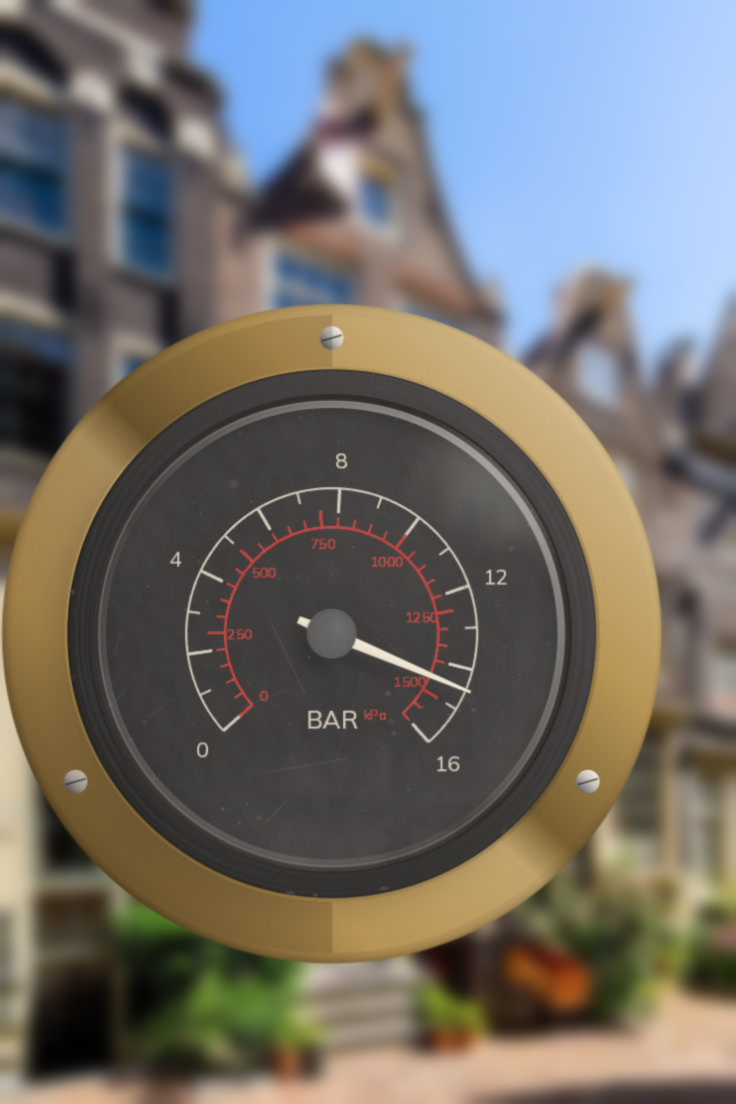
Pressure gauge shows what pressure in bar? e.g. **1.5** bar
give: **14.5** bar
